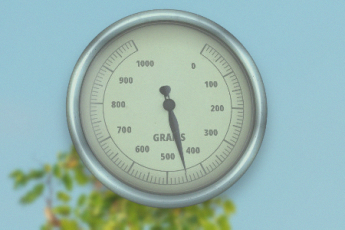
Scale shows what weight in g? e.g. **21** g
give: **450** g
